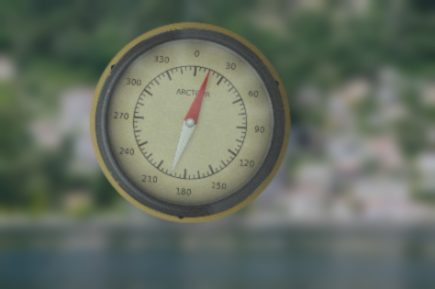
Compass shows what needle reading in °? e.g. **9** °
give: **15** °
